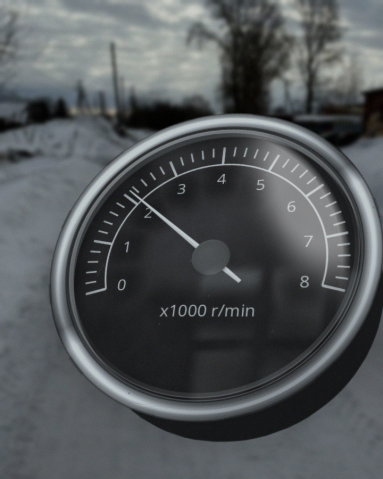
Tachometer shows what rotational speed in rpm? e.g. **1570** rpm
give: **2100** rpm
